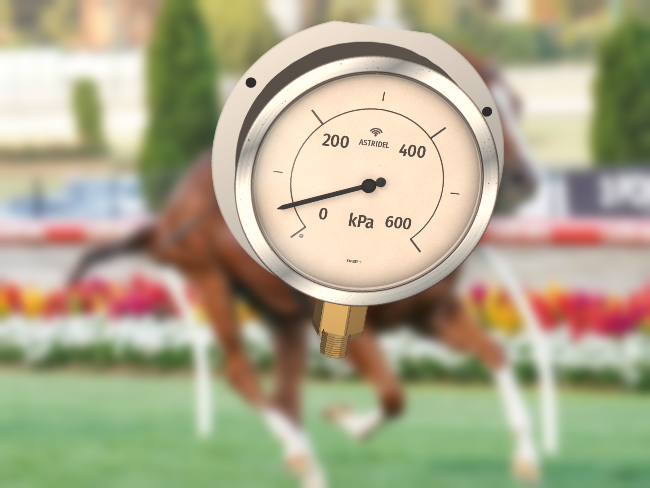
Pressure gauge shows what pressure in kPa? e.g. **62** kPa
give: **50** kPa
